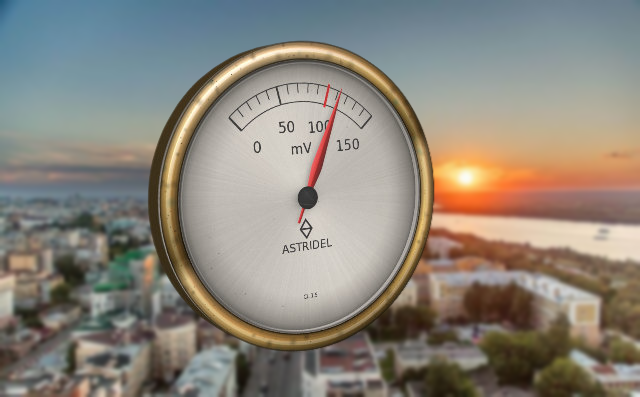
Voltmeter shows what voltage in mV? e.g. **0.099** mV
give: **110** mV
